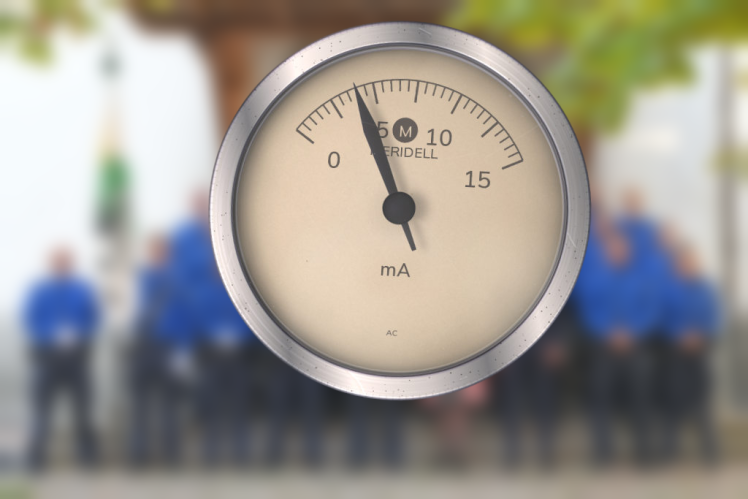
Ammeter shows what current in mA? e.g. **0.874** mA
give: **4** mA
